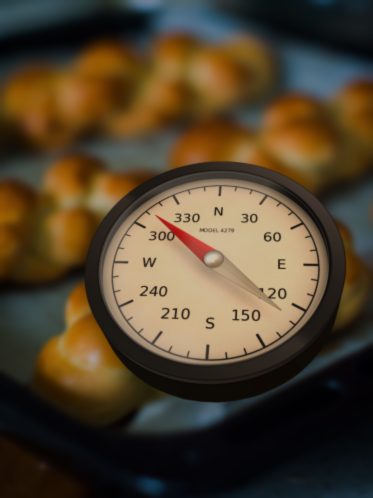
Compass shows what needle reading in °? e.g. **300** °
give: **310** °
